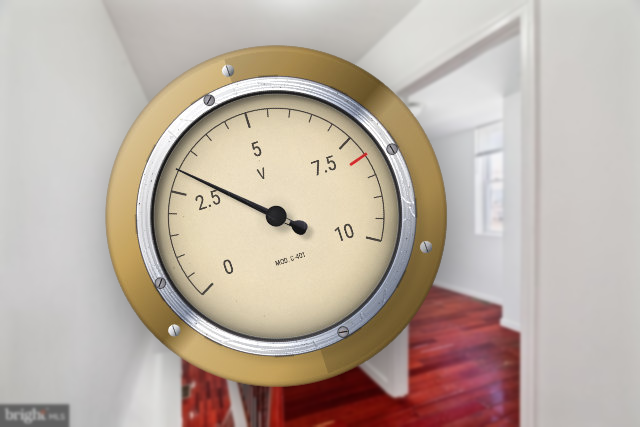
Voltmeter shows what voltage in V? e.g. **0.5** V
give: **3** V
